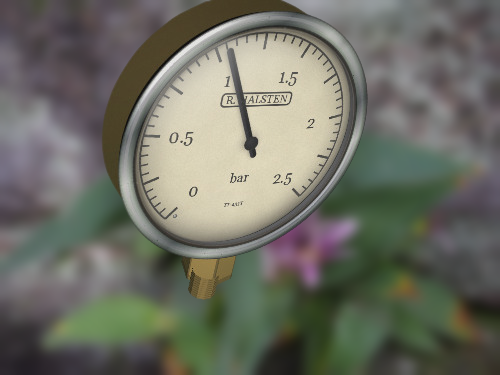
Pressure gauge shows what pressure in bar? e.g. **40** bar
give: **1.05** bar
